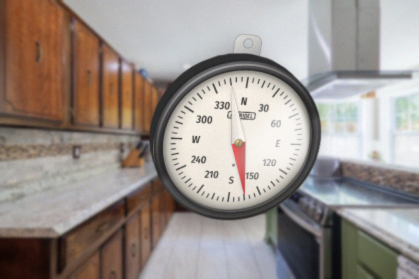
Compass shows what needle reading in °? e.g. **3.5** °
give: **165** °
